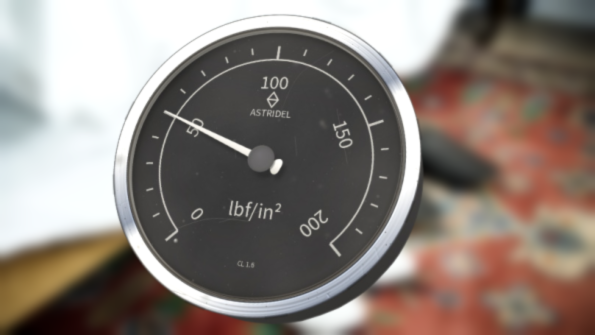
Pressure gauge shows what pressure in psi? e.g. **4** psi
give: **50** psi
